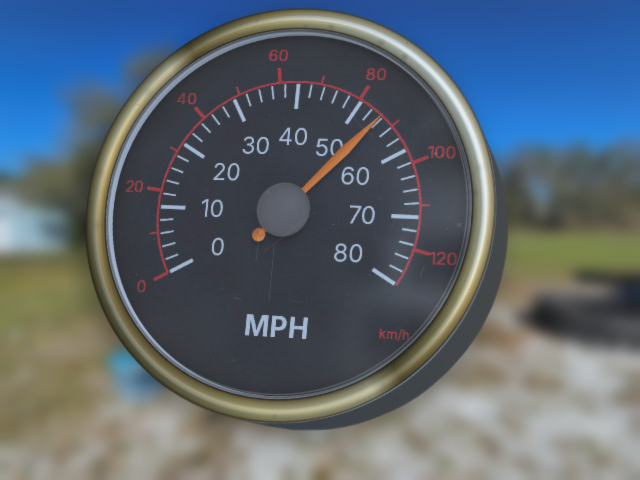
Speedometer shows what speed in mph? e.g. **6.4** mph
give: **54** mph
